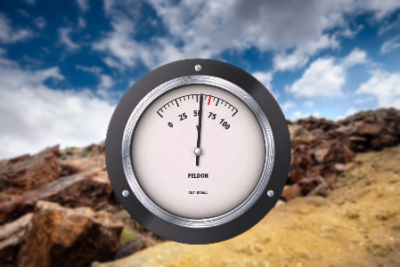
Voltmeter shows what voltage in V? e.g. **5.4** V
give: **55** V
